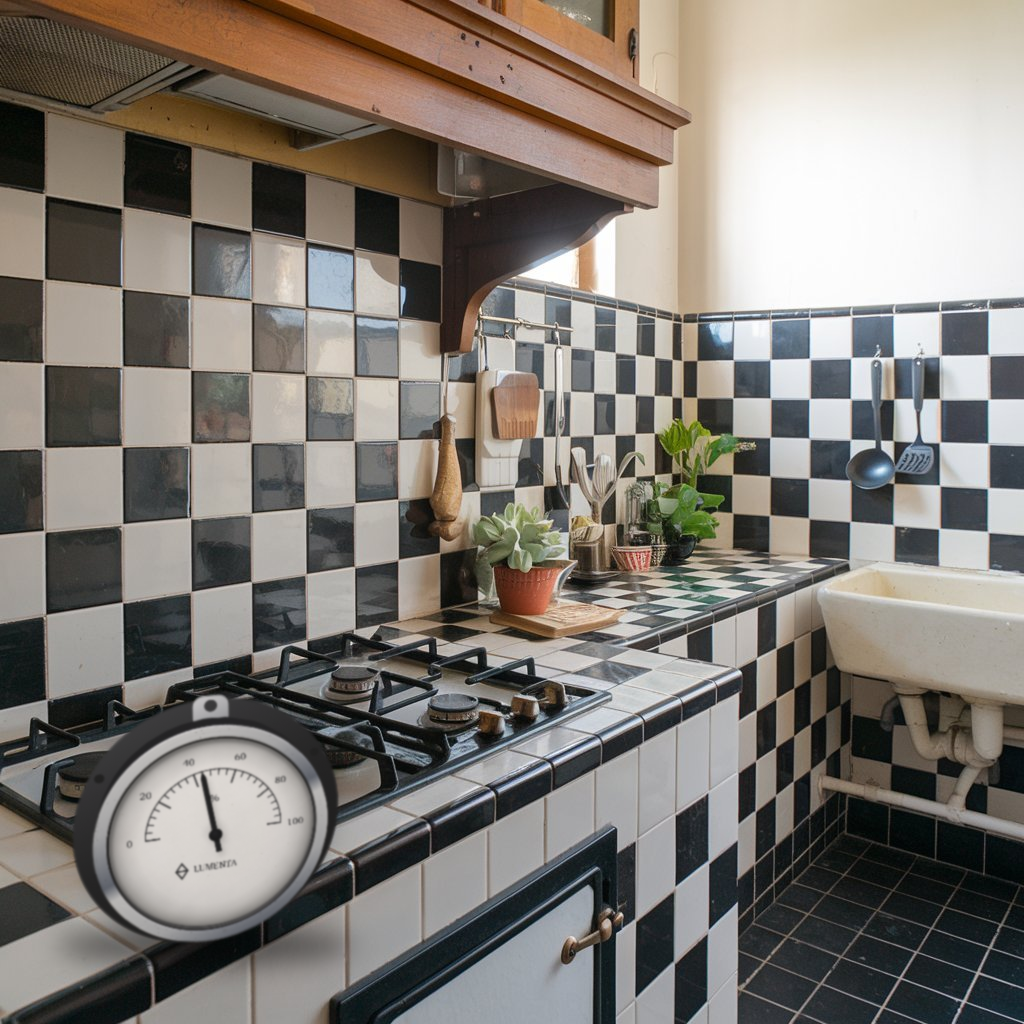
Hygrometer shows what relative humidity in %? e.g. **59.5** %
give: **44** %
